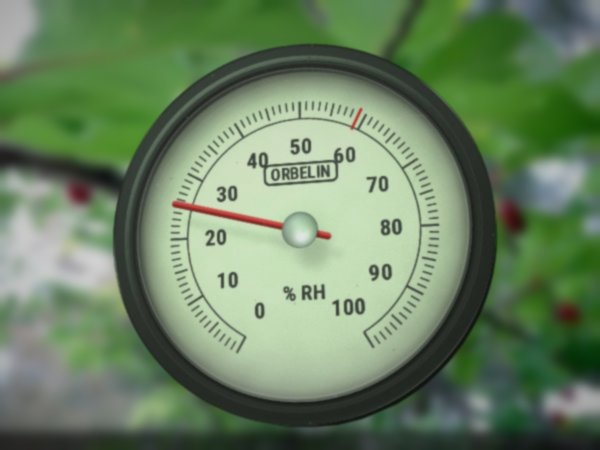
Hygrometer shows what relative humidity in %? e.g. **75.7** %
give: **25** %
